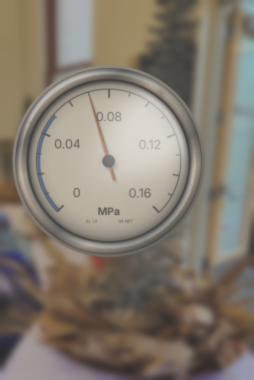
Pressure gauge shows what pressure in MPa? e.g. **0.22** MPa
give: **0.07** MPa
